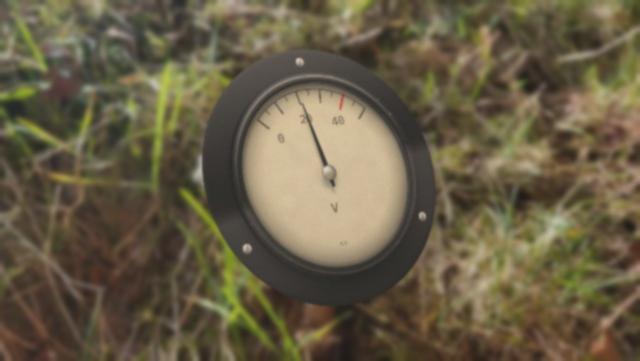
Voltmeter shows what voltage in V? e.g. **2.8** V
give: **20** V
